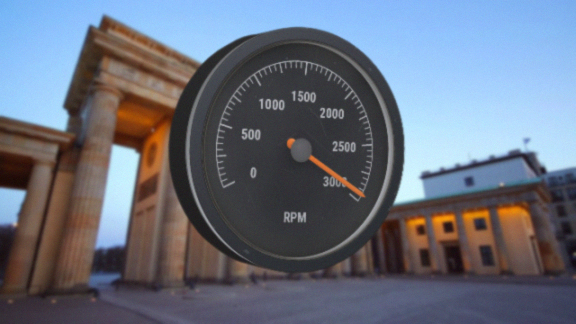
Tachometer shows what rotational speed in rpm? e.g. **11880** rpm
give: **2950** rpm
